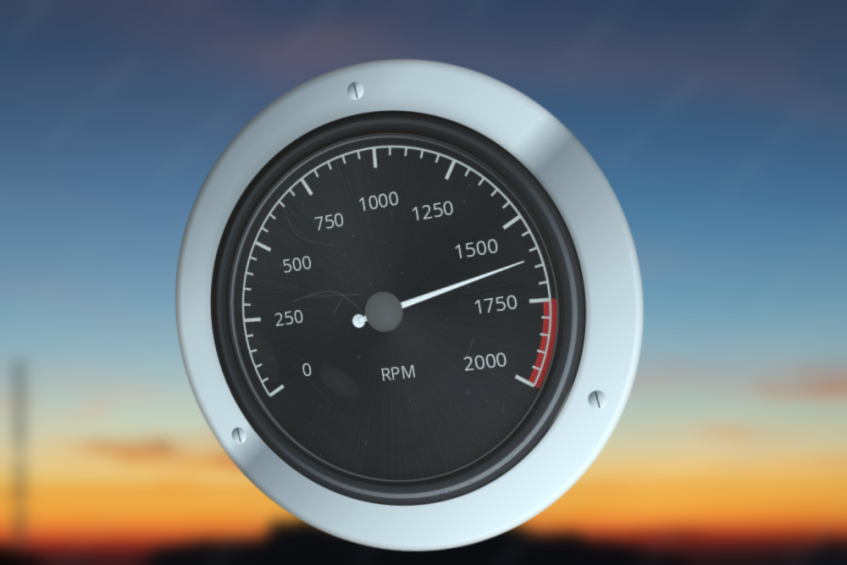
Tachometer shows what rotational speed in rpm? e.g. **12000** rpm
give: **1625** rpm
